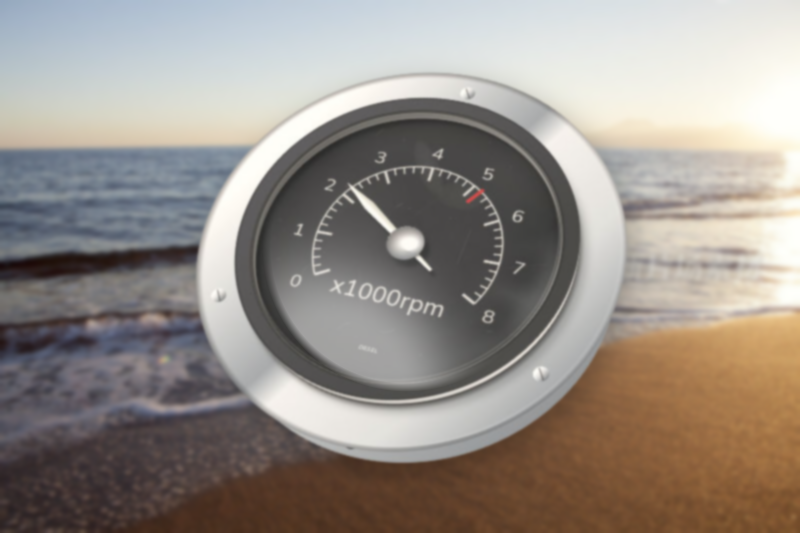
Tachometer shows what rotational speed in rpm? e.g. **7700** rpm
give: **2200** rpm
